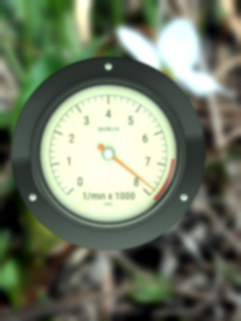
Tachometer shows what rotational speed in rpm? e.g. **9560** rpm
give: **7800** rpm
